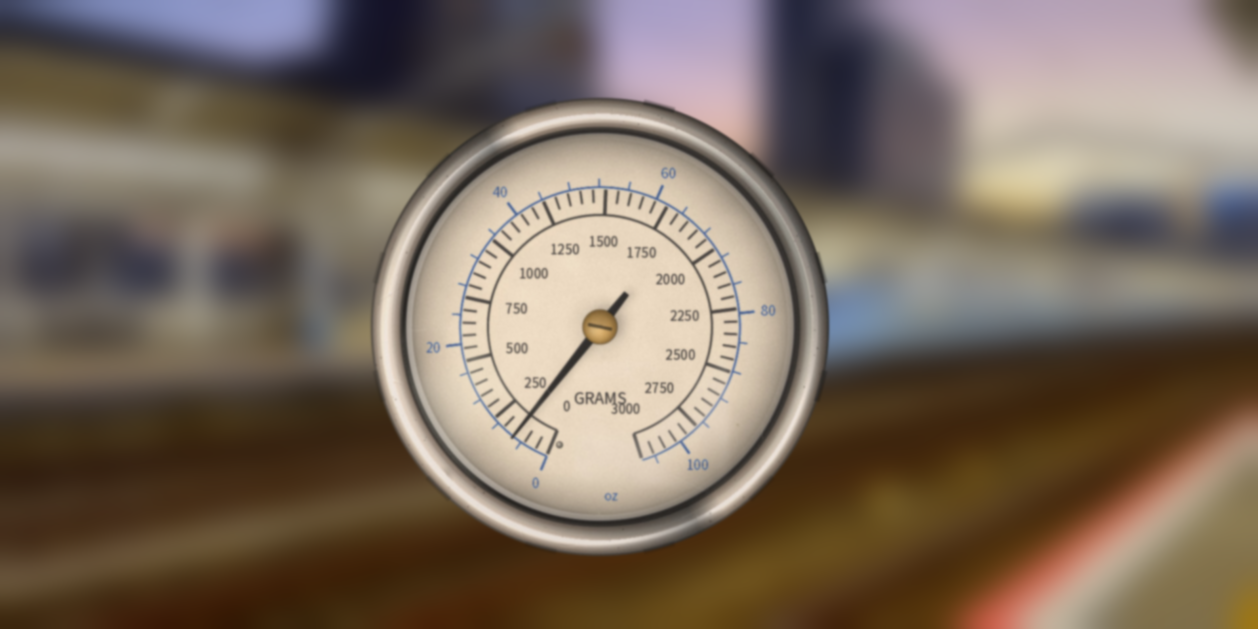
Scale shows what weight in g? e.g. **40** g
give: **150** g
